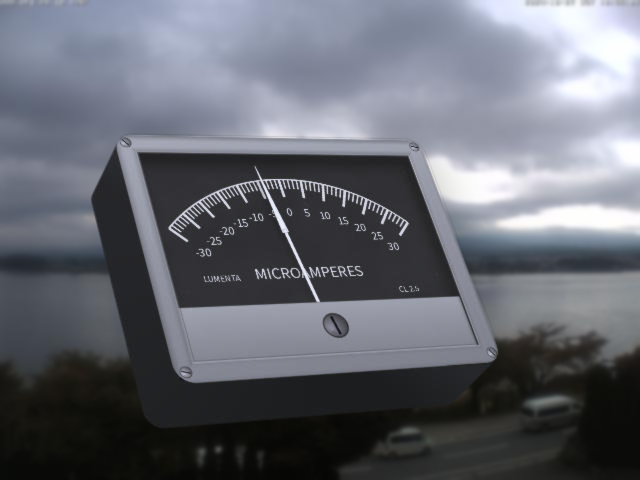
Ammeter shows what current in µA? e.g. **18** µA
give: **-5** µA
